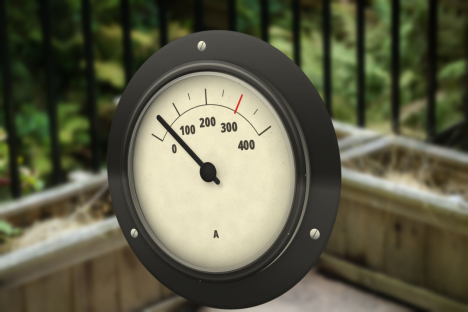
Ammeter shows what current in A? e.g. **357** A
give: **50** A
